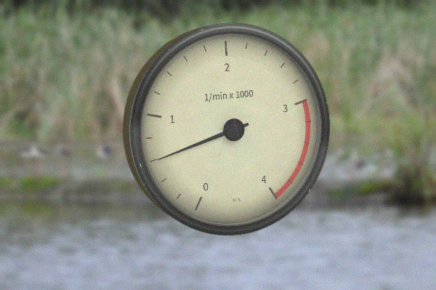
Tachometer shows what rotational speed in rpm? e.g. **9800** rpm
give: **600** rpm
